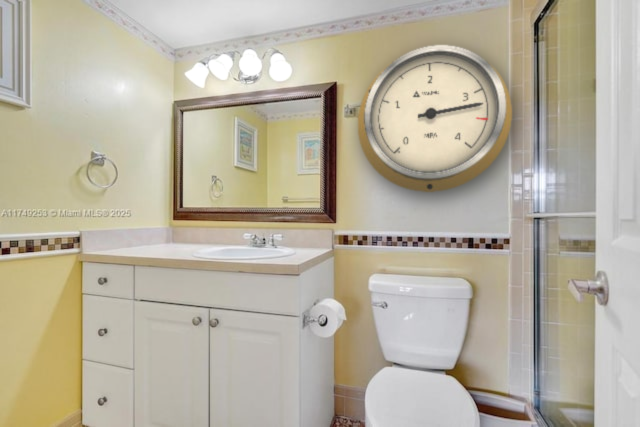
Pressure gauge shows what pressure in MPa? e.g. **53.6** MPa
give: **3.25** MPa
